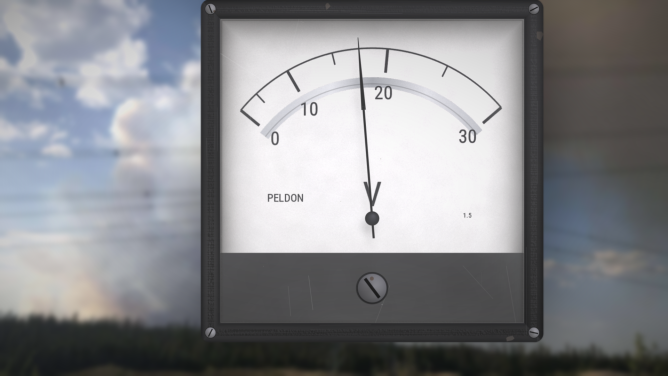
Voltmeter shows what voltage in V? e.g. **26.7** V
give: **17.5** V
